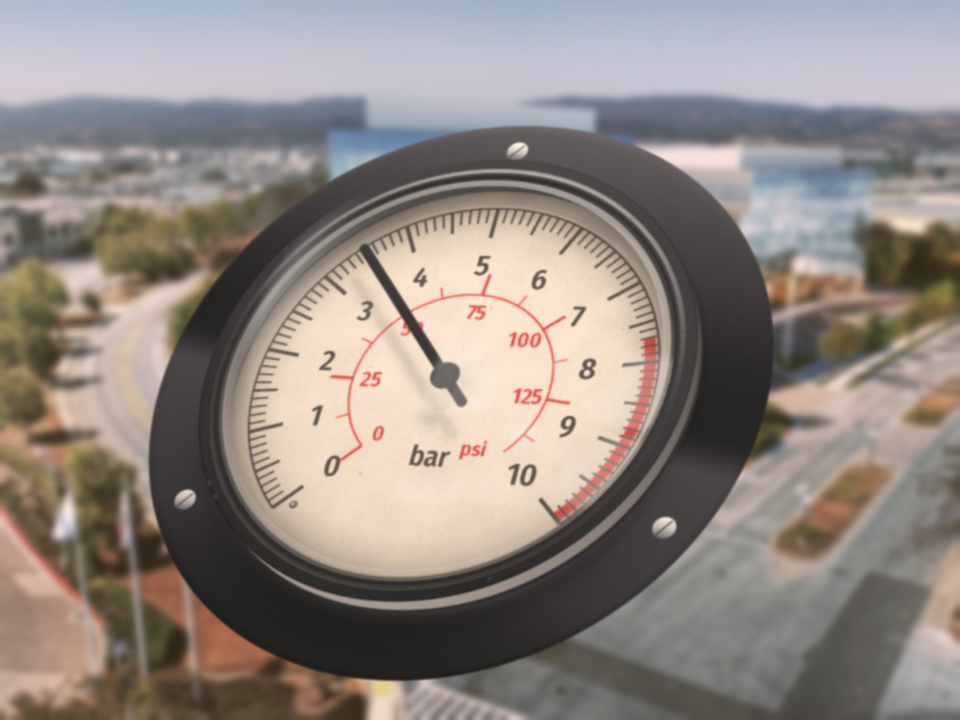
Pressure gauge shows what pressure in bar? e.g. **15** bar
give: **3.5** bar
